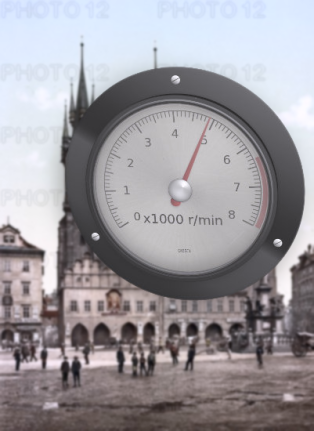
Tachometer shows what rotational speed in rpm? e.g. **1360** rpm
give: **4900** rpm
